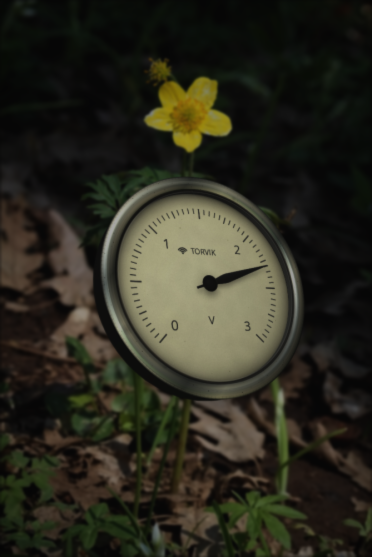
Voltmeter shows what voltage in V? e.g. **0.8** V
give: **2.3** V
